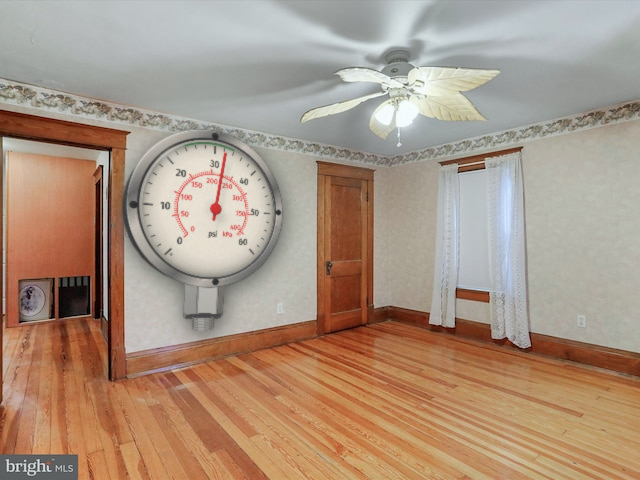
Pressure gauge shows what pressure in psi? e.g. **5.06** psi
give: **32** psi
